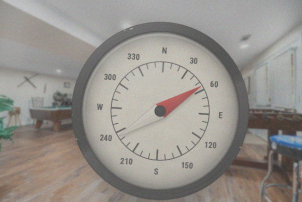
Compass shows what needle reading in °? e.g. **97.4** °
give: **55** °
